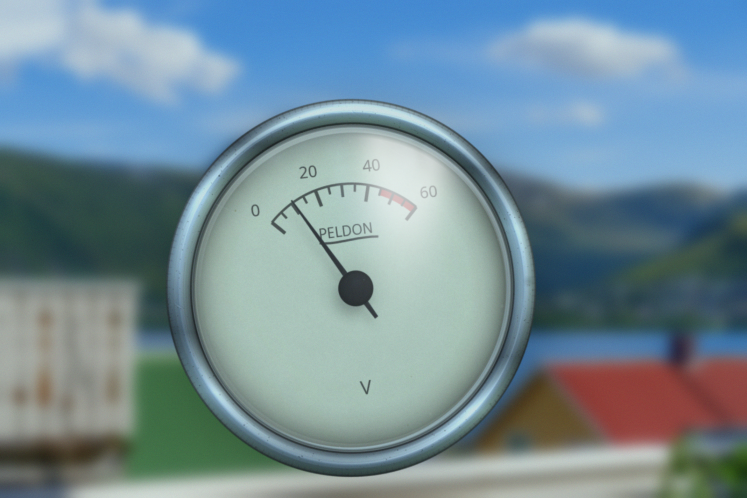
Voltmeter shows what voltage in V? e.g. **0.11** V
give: **10** V
